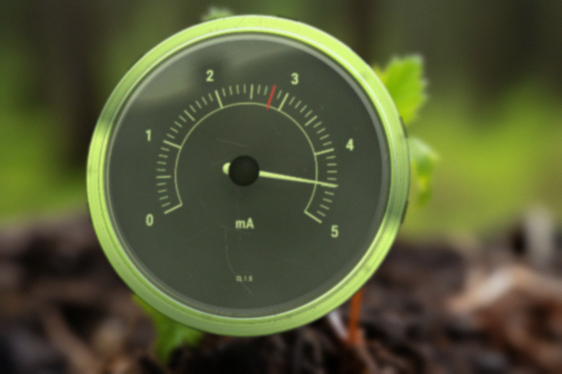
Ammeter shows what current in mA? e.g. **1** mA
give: **4.5** mA
